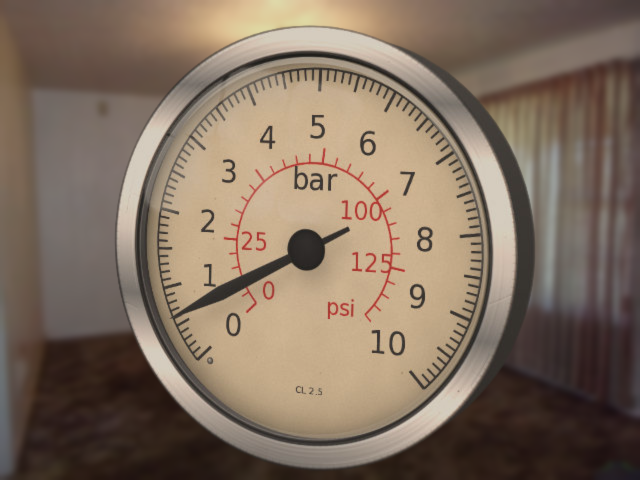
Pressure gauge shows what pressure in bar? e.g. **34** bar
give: **0.6** bar
